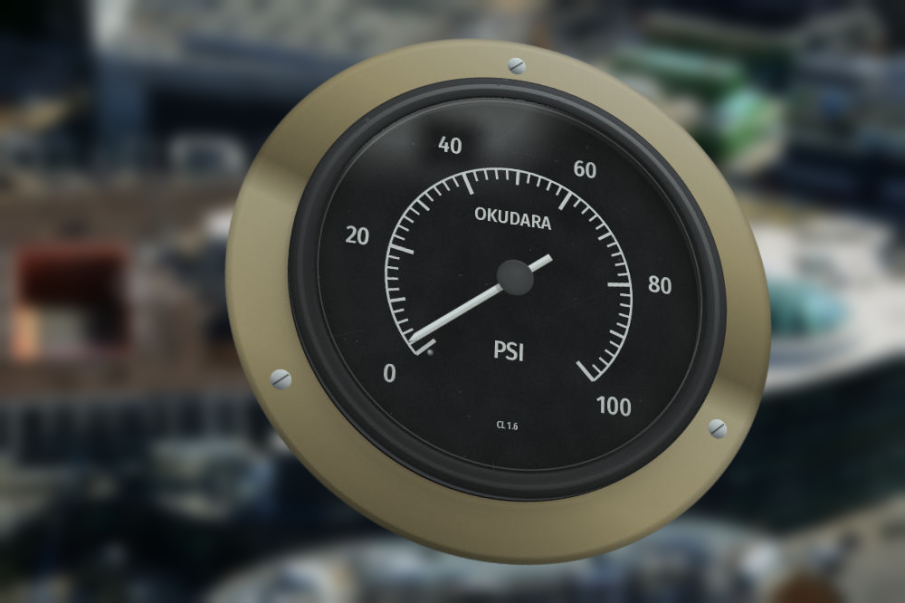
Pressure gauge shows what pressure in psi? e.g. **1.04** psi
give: **2** psi
